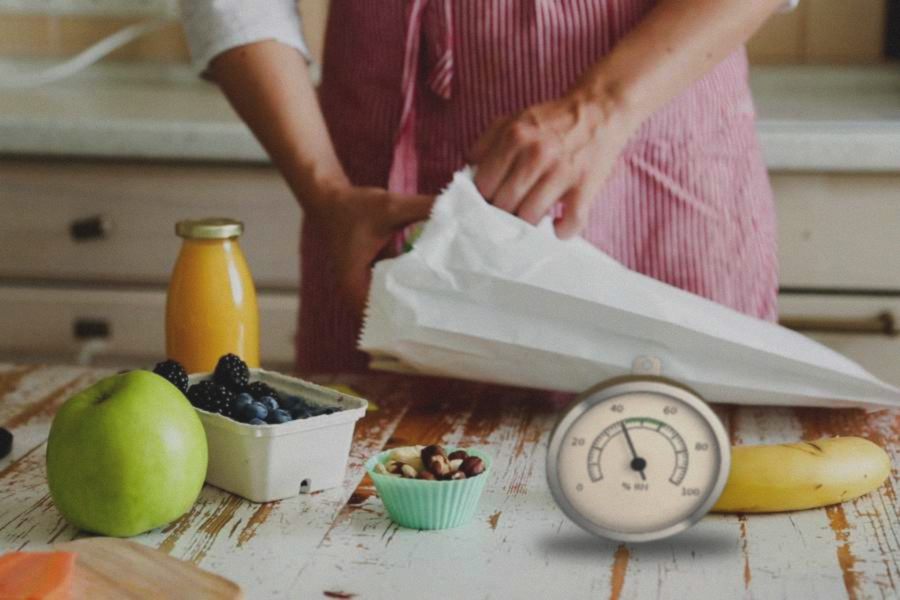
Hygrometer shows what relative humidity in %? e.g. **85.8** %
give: **40** %
